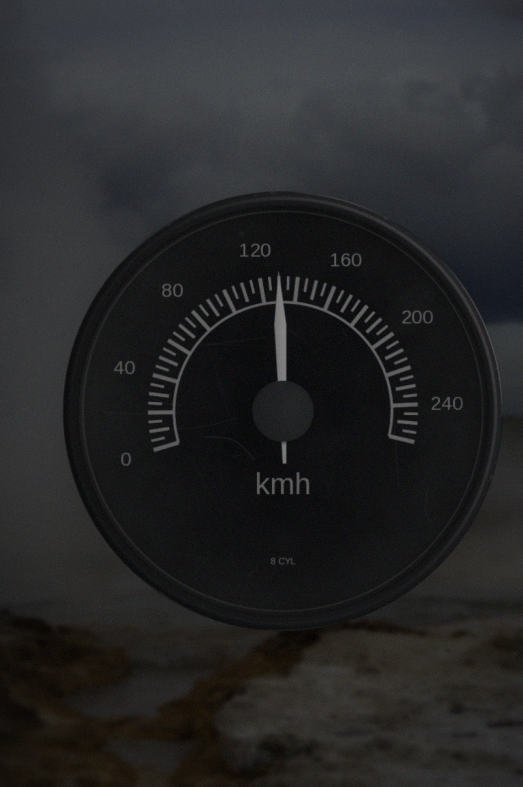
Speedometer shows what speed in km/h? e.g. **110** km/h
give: **130** km/h
